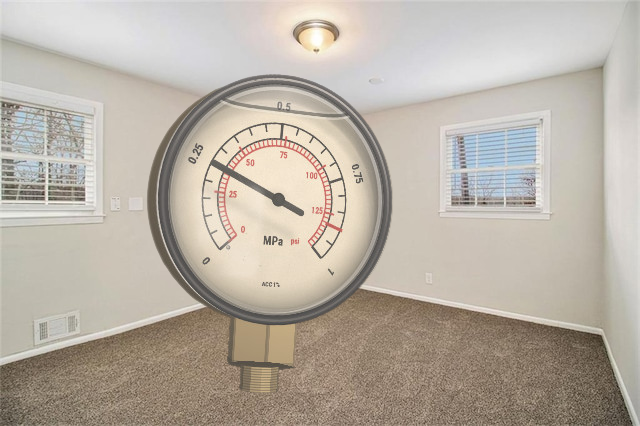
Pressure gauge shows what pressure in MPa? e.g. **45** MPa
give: **0.25** MPa
